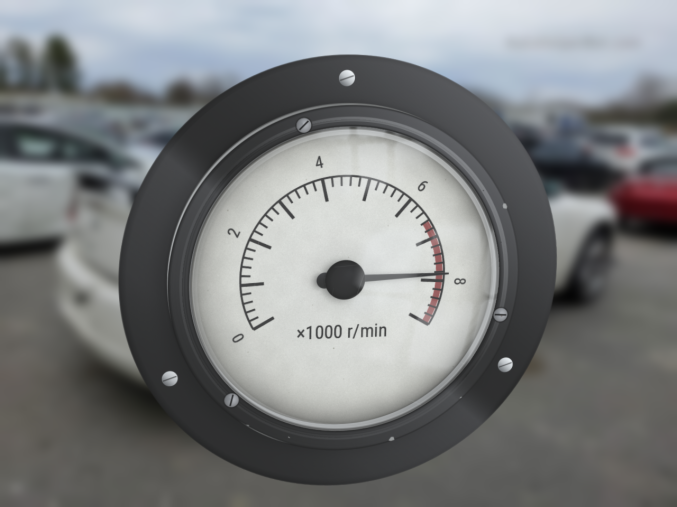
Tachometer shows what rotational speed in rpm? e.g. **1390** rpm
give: **7800** rpm
